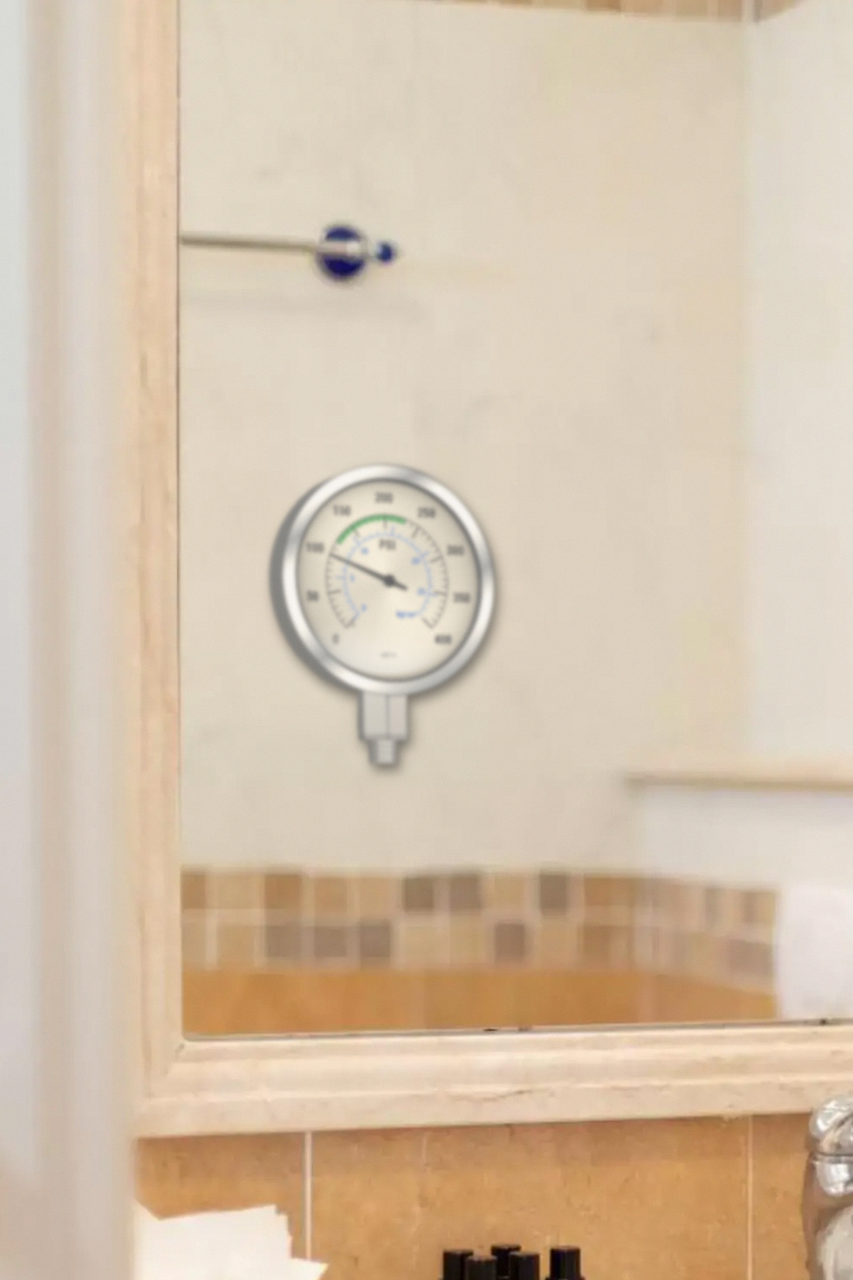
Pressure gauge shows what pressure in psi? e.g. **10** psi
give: **100** psi
